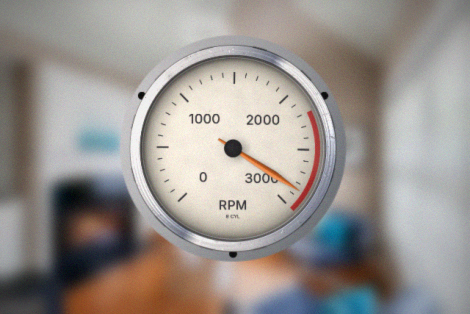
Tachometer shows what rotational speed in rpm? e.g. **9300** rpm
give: **2850** rpm
